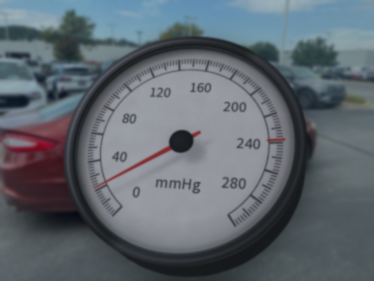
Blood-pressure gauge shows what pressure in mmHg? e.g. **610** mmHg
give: **20** mmHg
